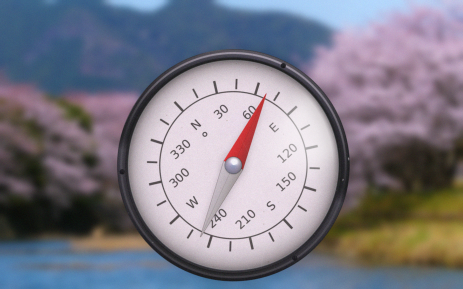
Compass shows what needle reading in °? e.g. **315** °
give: **67.5** °
